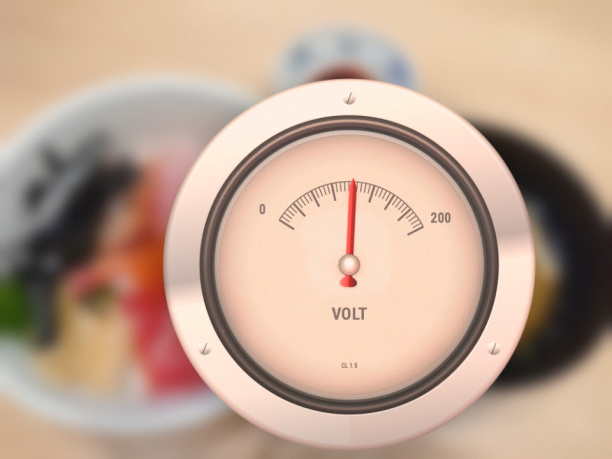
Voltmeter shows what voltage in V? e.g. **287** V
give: **100** V
